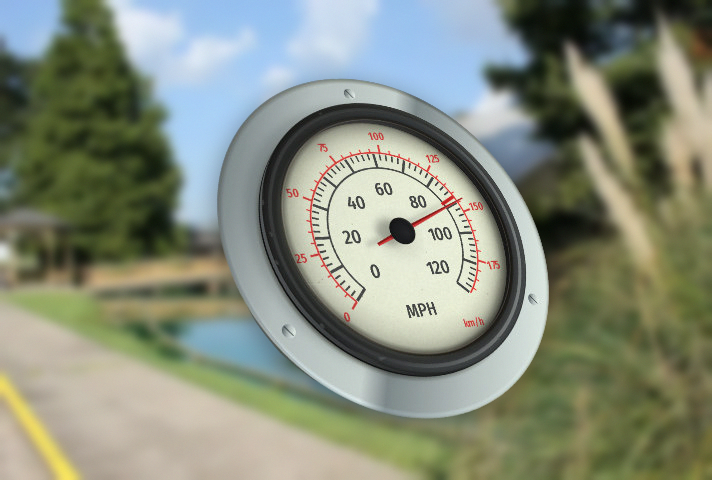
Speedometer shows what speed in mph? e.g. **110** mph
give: **90** mph
